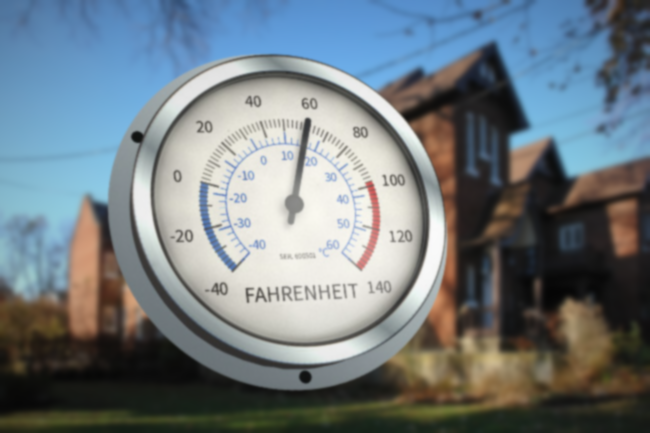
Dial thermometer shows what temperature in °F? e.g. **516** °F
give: **60** °F
